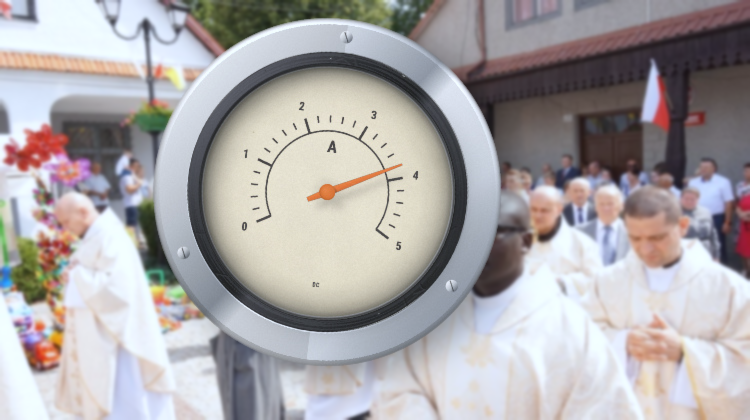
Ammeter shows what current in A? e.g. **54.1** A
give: **3.8** A
